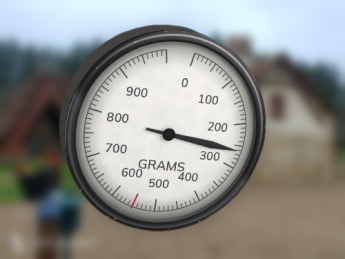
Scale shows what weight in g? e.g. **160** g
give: **260** g
